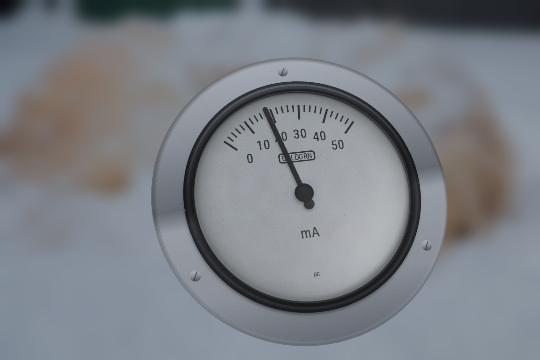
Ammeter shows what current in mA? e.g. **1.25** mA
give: **18** mA
